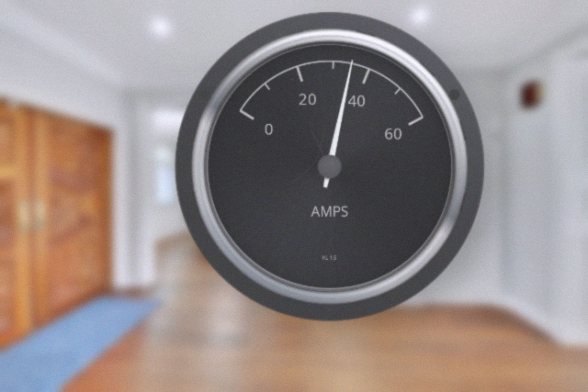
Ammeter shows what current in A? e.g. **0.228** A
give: **35** A
